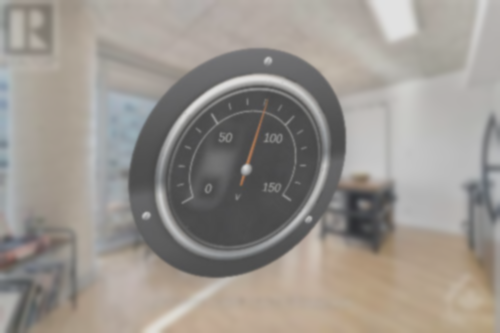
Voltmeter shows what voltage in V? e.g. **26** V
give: **80** V
